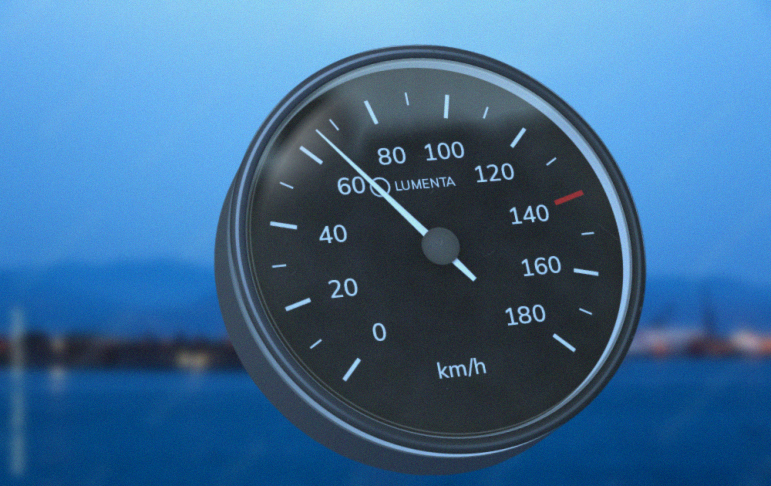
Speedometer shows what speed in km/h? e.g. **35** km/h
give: **65** km/h
